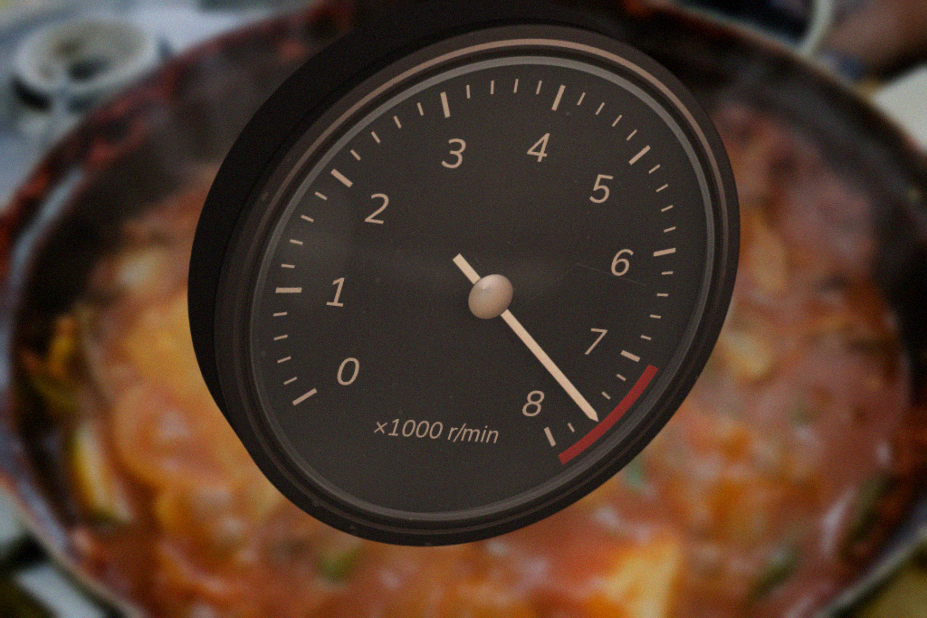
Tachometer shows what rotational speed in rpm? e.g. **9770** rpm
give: **7600** rpm
